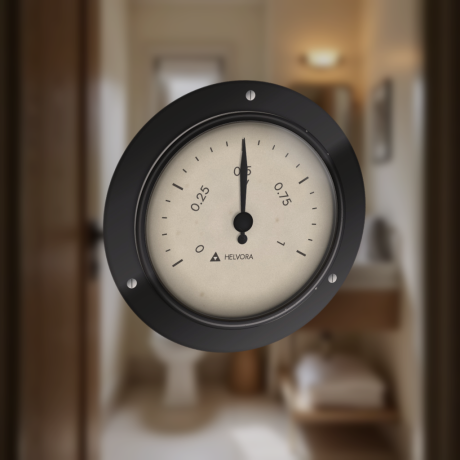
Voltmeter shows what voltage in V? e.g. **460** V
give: **0.5** V
